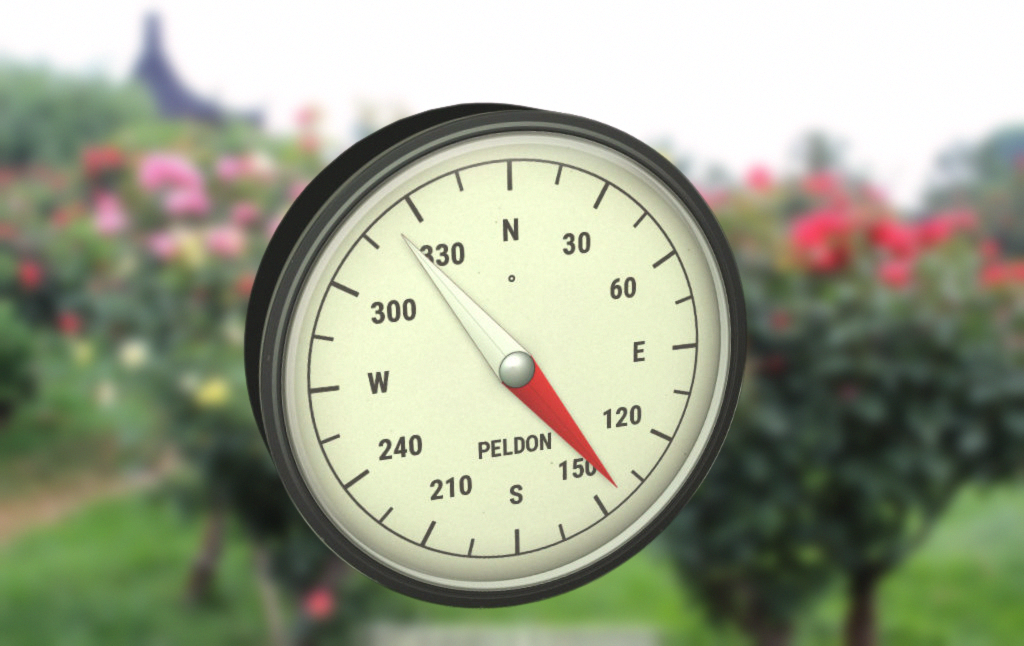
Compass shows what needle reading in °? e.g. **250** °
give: **142.5** °
